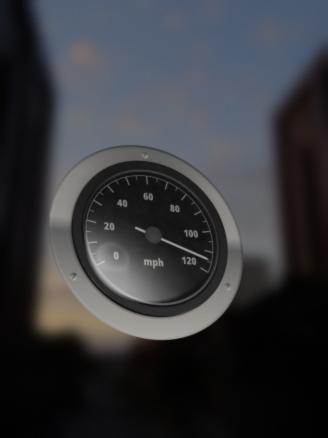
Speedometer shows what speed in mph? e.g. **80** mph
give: **115** mph
